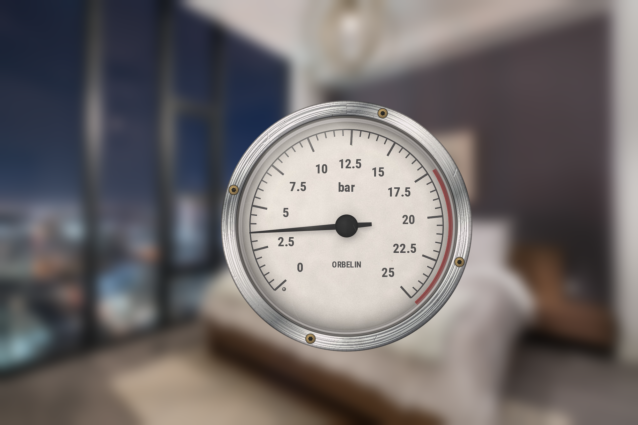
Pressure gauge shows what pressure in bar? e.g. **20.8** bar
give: **3.5** bar
